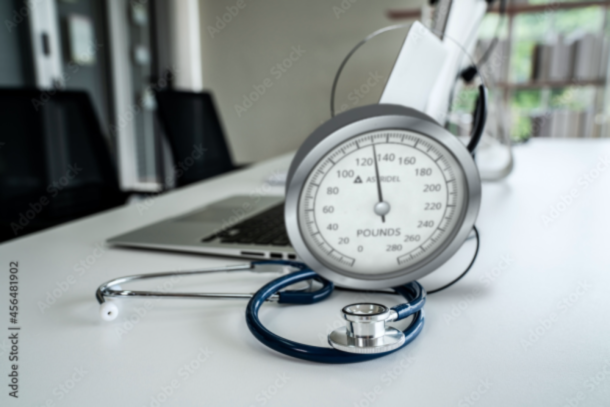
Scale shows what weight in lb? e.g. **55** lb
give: **130** lb
